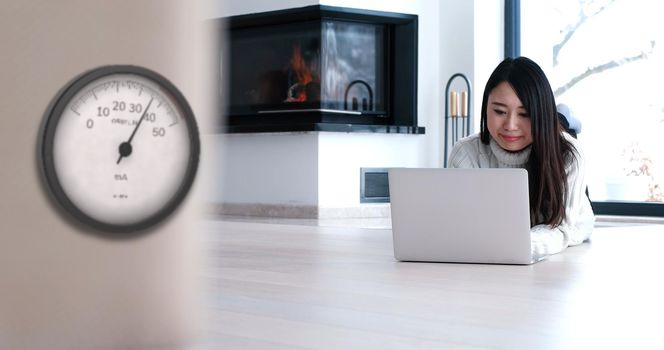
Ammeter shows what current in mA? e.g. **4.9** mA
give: **35** mA
